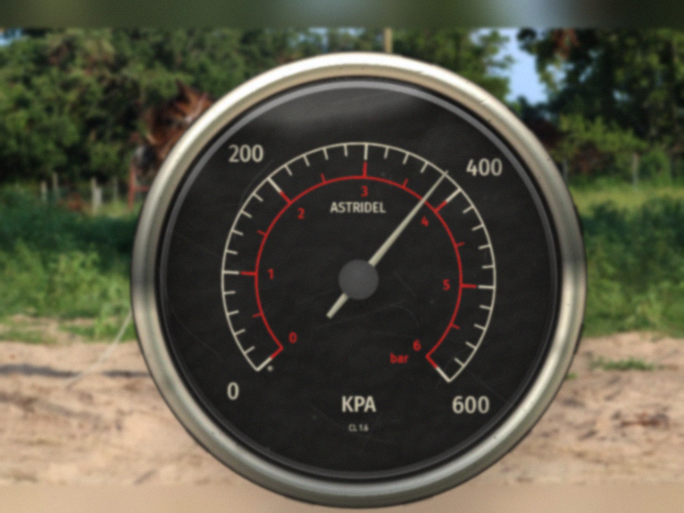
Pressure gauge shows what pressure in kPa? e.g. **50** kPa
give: **380** kPa
